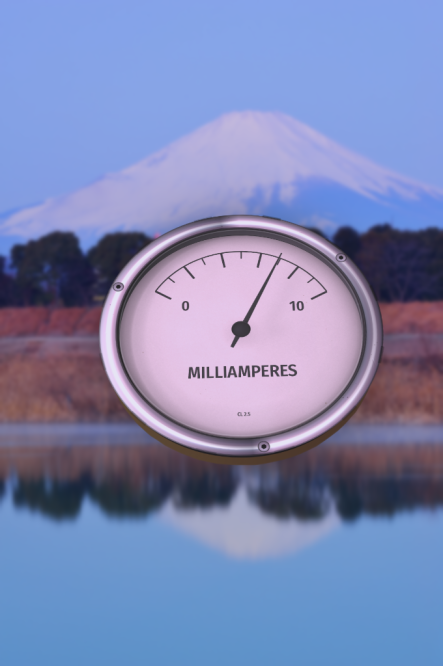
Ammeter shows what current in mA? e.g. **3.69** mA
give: **7** mA
